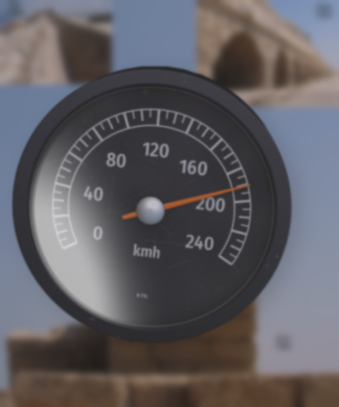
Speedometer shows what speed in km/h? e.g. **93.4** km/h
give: **190** km/h
